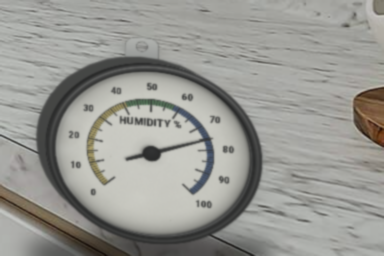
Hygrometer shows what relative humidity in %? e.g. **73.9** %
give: **75** %
